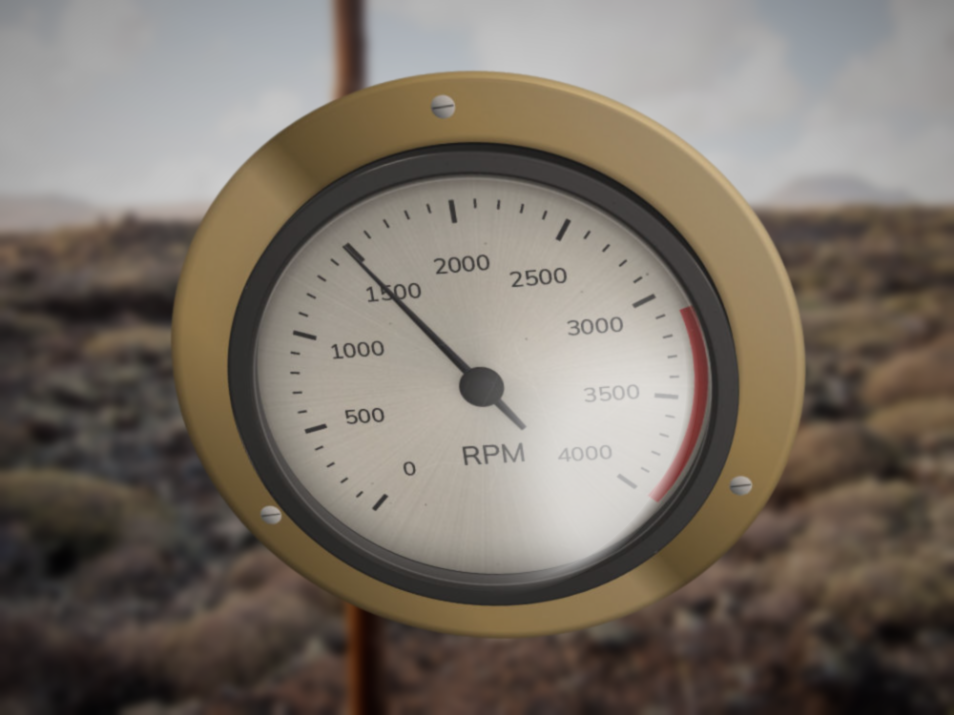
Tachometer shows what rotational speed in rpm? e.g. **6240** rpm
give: **1500** rpm
